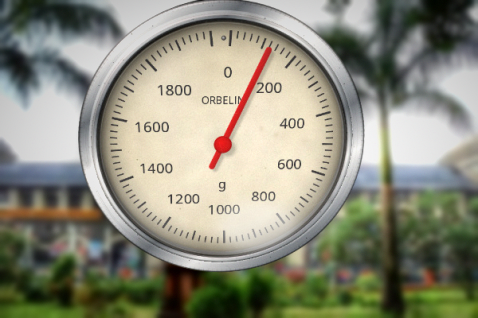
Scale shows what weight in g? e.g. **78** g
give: **120** g
